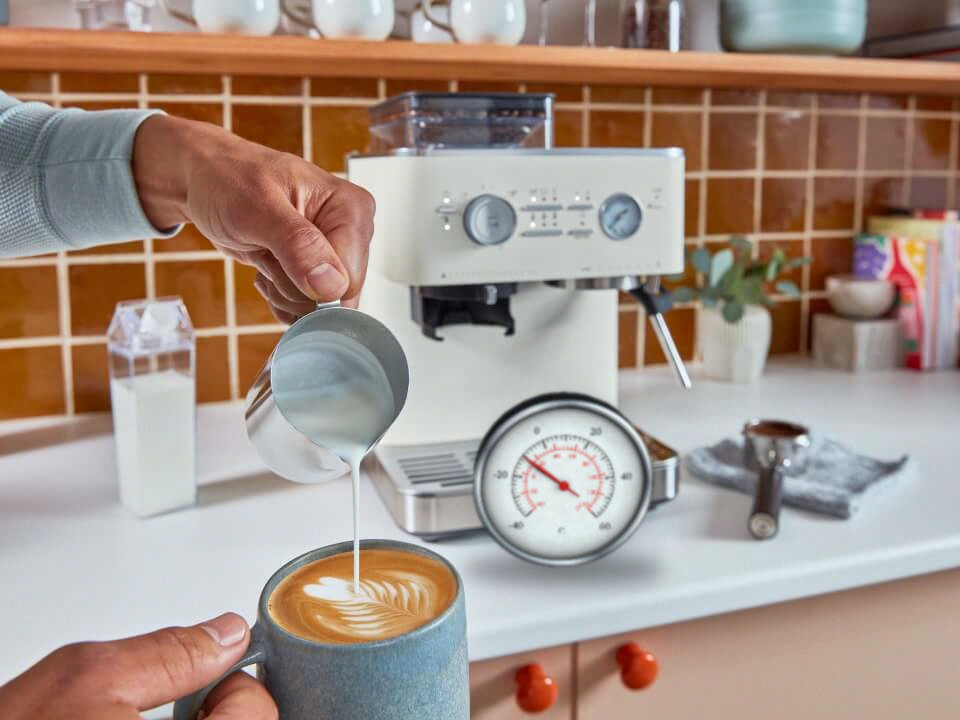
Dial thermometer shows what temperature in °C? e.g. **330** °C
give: **-10** °C
